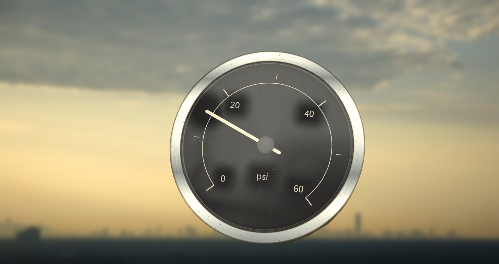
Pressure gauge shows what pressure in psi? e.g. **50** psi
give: **15** psi
